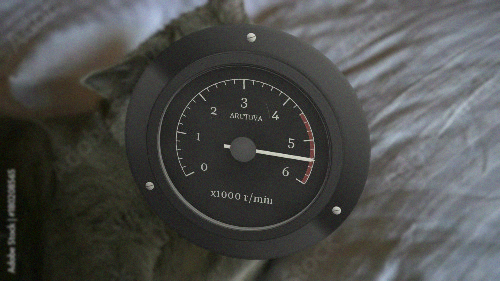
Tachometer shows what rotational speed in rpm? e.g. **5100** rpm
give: **5400** rpm
